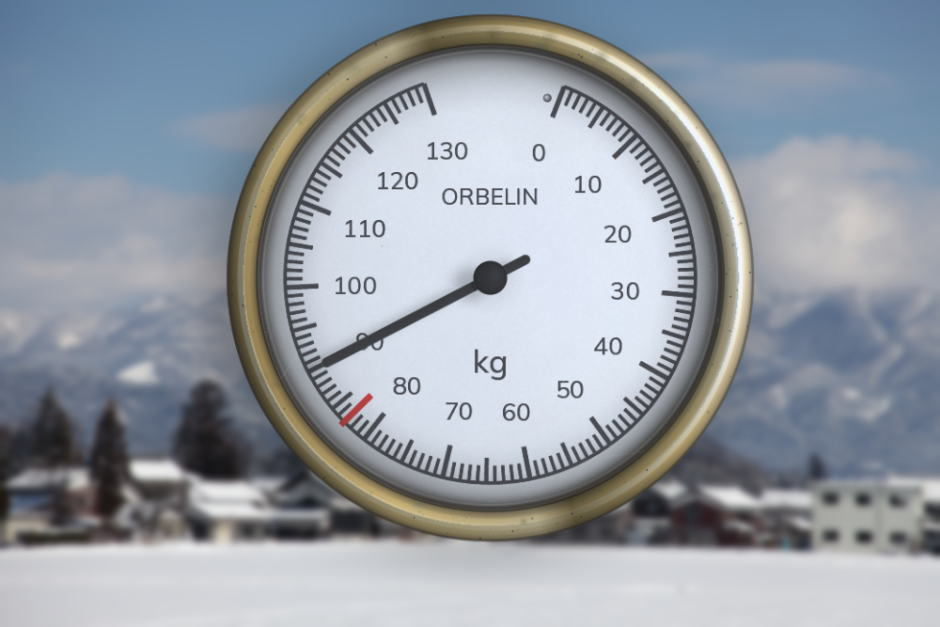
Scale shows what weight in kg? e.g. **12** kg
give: **90** kg
